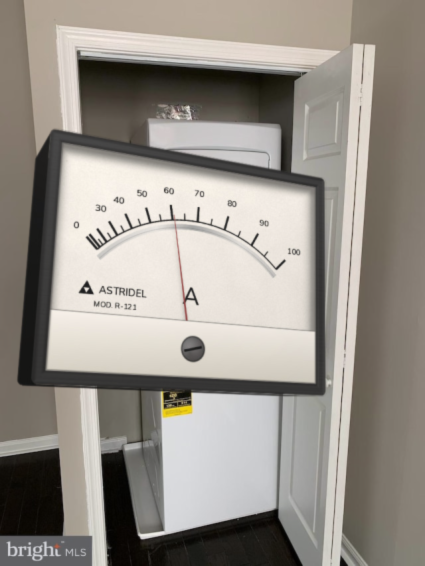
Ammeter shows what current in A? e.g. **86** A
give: **60** A
